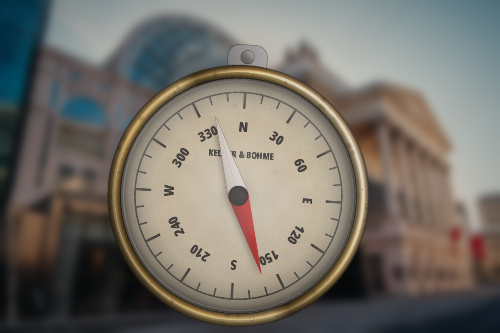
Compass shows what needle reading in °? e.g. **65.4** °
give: **160** °
